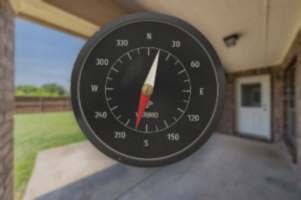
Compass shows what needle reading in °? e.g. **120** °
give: **195** °
